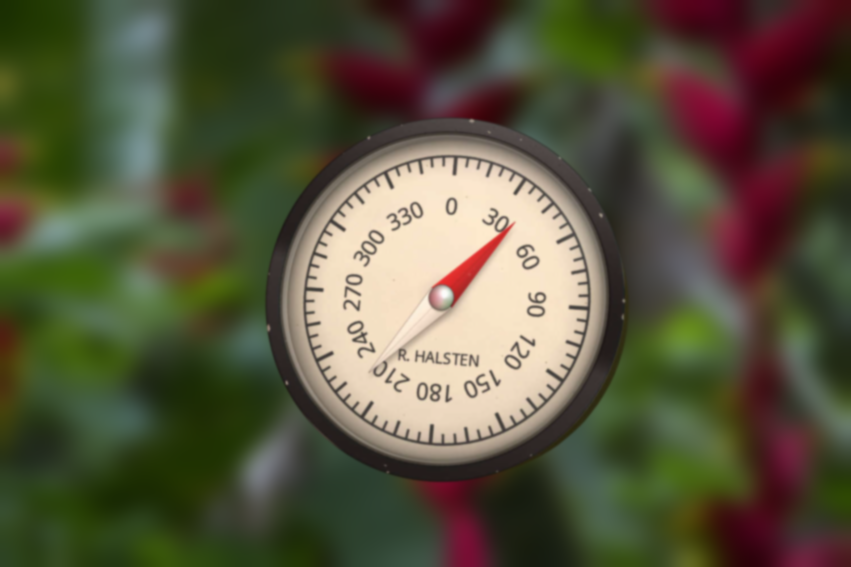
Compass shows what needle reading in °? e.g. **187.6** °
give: **40** °
